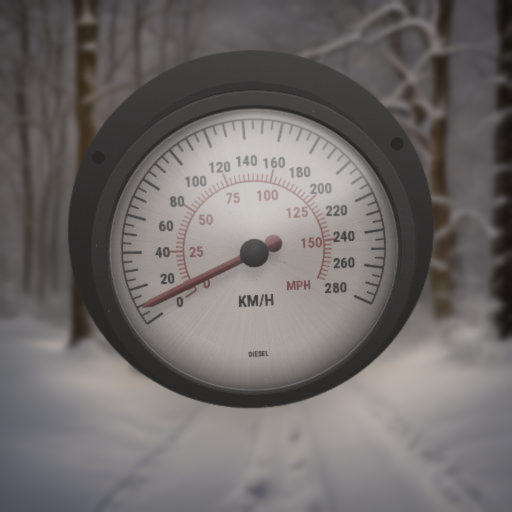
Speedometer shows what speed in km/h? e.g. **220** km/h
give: **10** km/h
